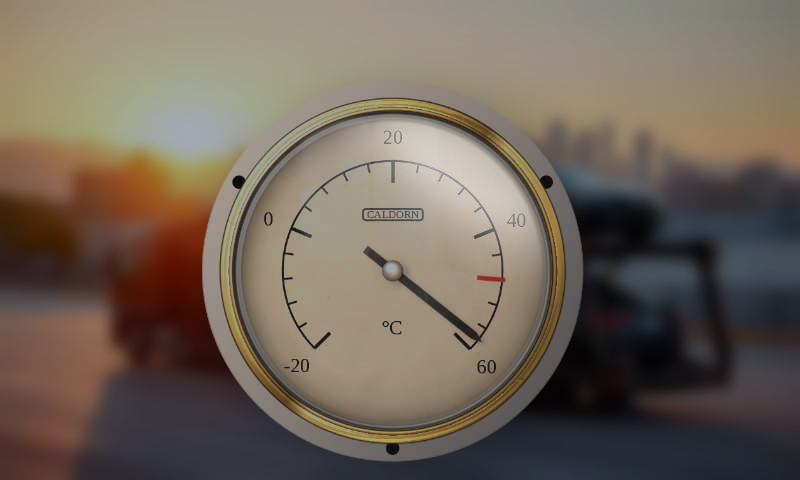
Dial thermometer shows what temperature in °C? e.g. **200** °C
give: **58** °C
